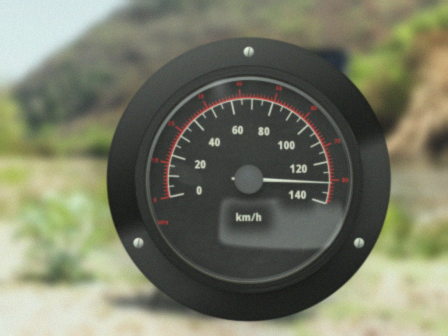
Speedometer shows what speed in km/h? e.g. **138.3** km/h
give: **130** km/h
